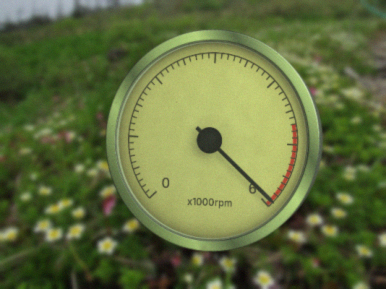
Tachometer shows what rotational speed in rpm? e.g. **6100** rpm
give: **5900** rpm
